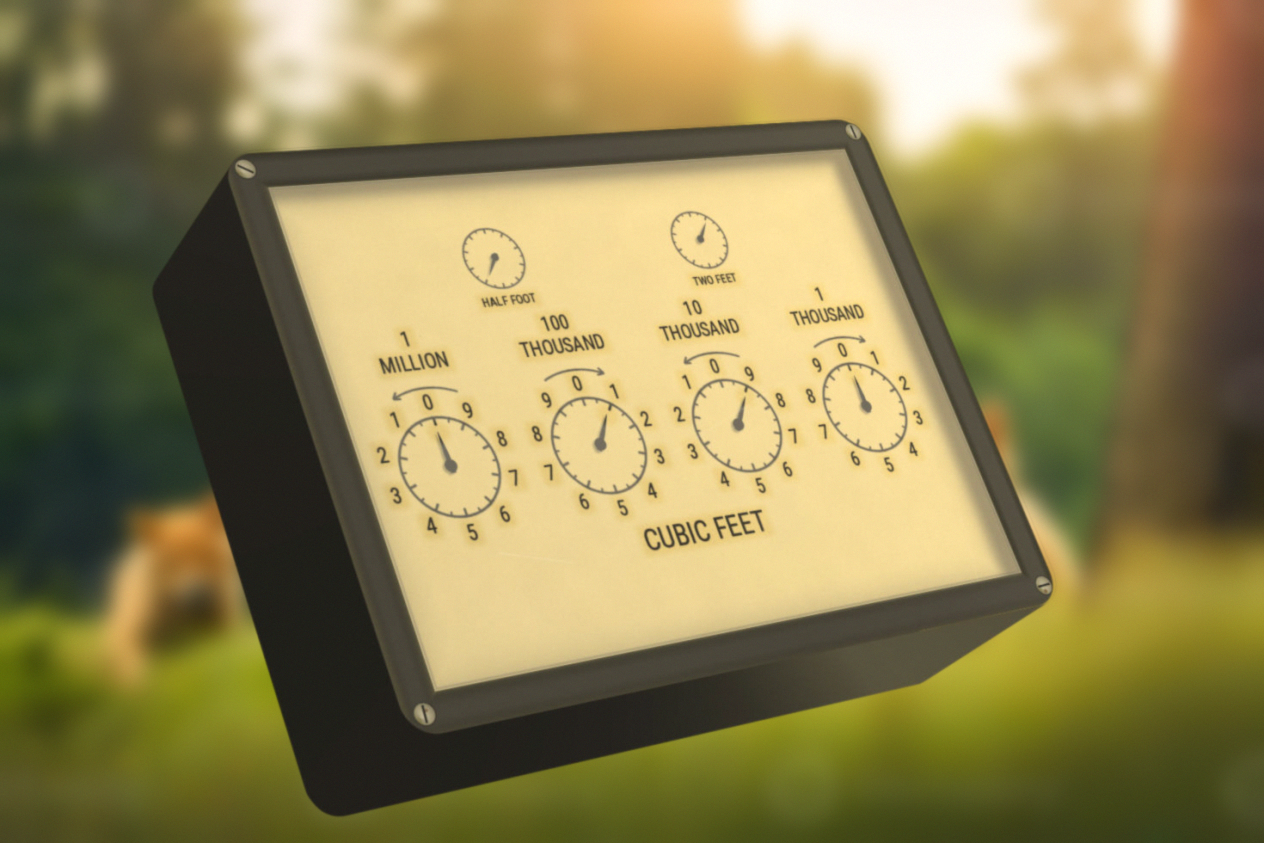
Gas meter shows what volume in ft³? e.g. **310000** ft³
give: **9000** ft³
